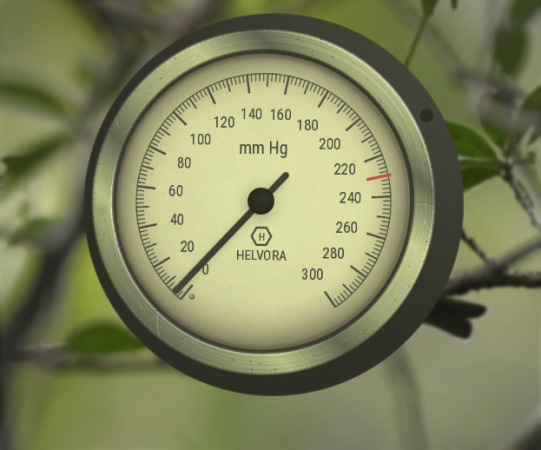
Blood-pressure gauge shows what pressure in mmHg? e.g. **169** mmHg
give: **4** mmHg
